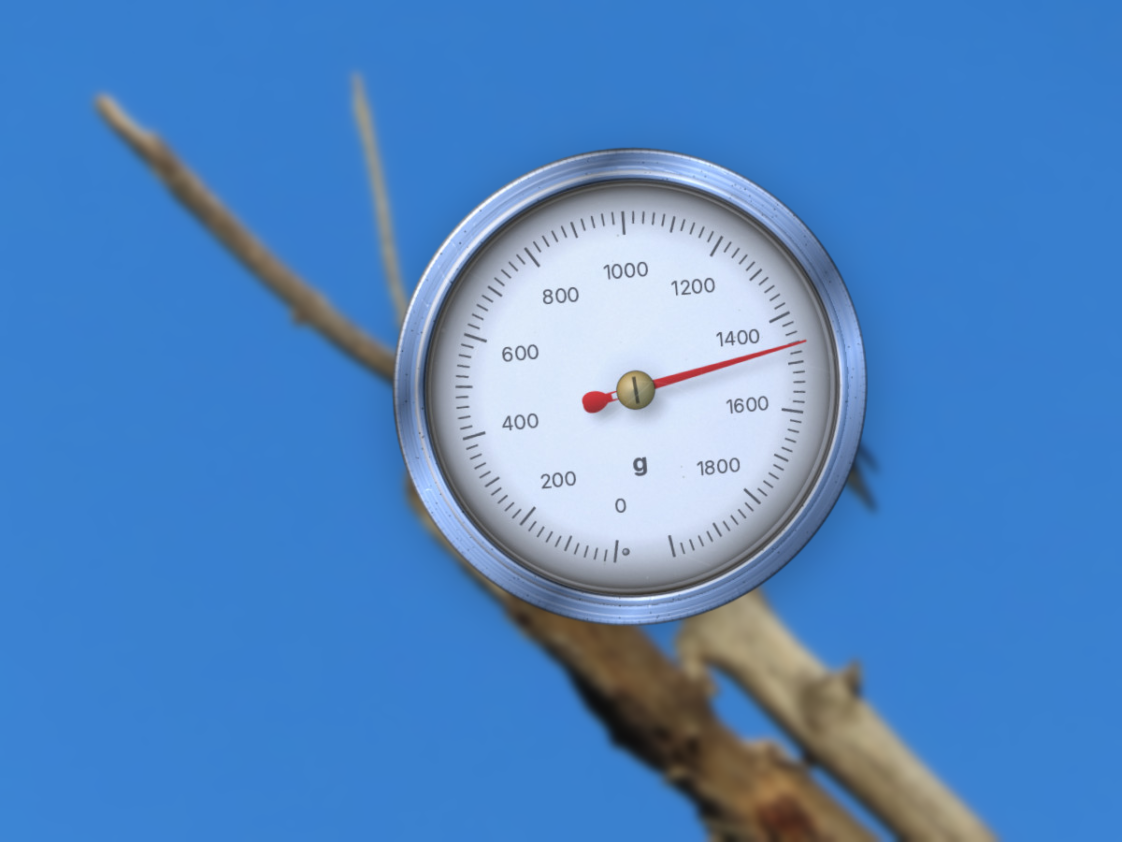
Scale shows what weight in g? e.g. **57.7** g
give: **1460** g
